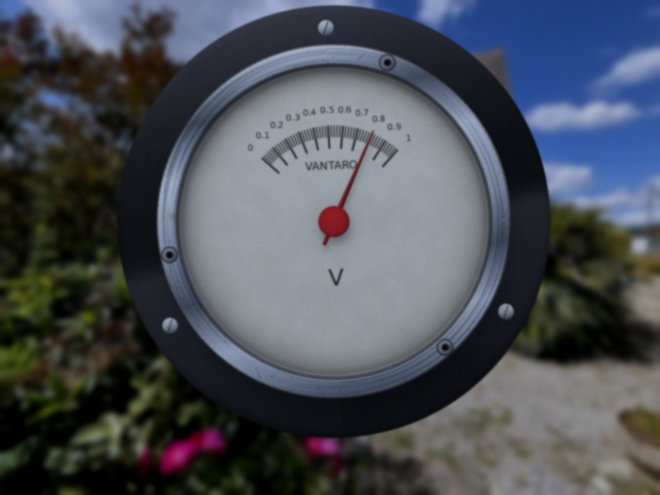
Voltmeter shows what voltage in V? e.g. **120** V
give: **0.8** V
